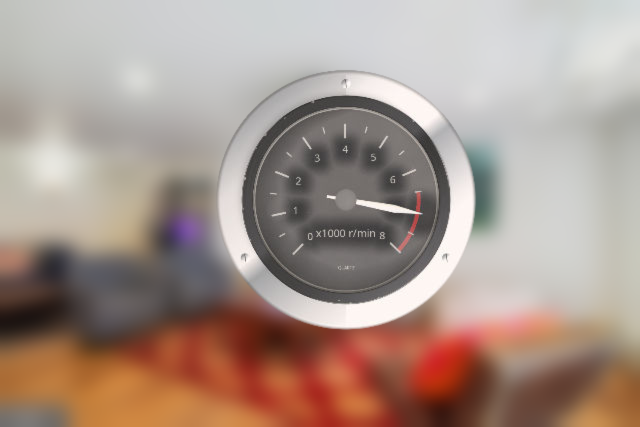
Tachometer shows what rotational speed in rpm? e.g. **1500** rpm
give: **7000** rpm
